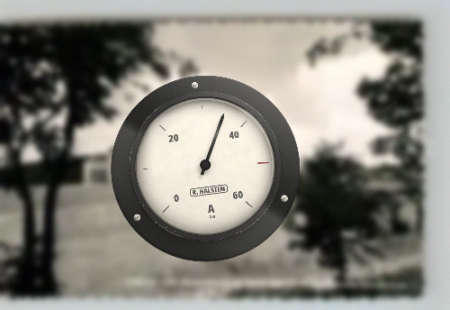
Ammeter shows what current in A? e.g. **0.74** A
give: **35** A
